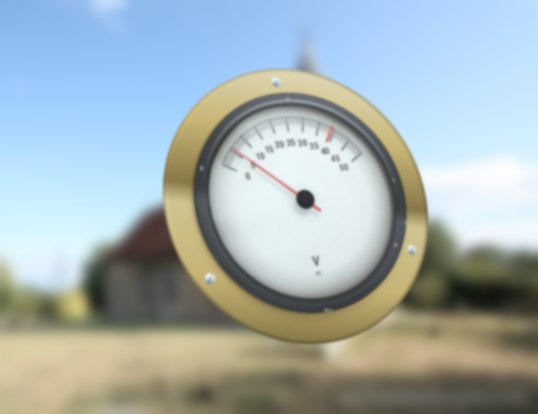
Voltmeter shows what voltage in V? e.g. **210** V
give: **5** V
